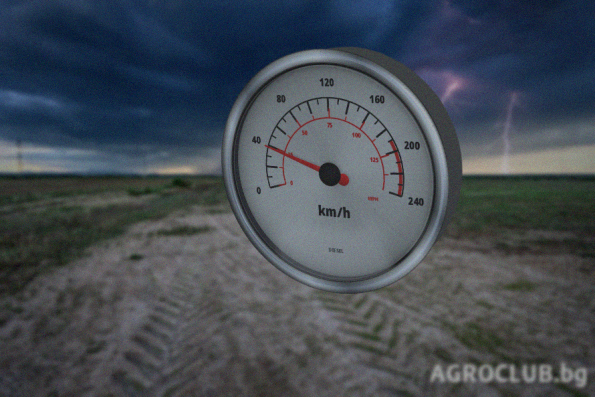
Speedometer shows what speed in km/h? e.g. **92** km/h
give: **40** km/h
